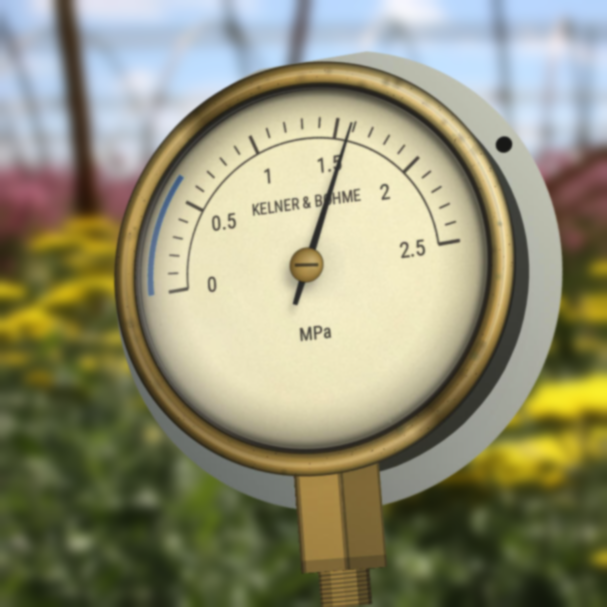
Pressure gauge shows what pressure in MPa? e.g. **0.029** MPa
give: **1.6** MPa
